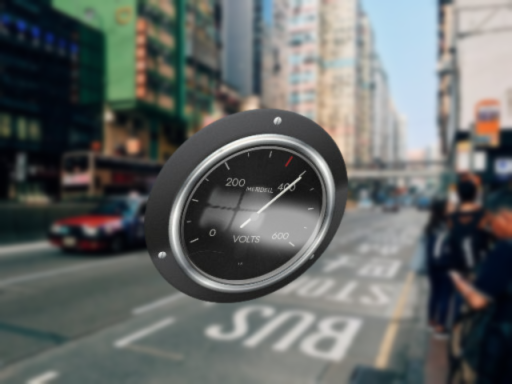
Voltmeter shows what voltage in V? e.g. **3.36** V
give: **400** V
